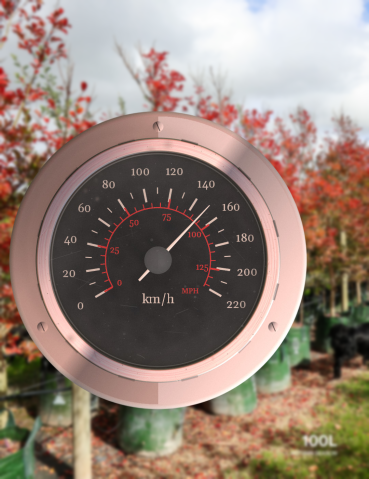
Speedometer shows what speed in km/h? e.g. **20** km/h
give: **150** km/h
